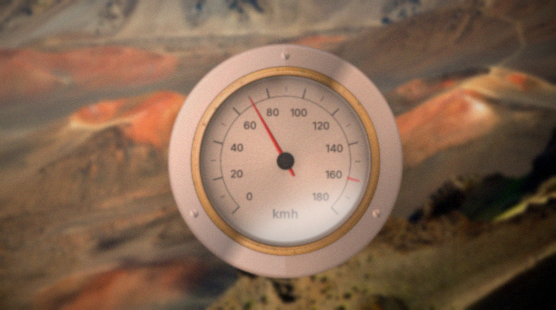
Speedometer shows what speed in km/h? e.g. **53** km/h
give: **70** km/h
